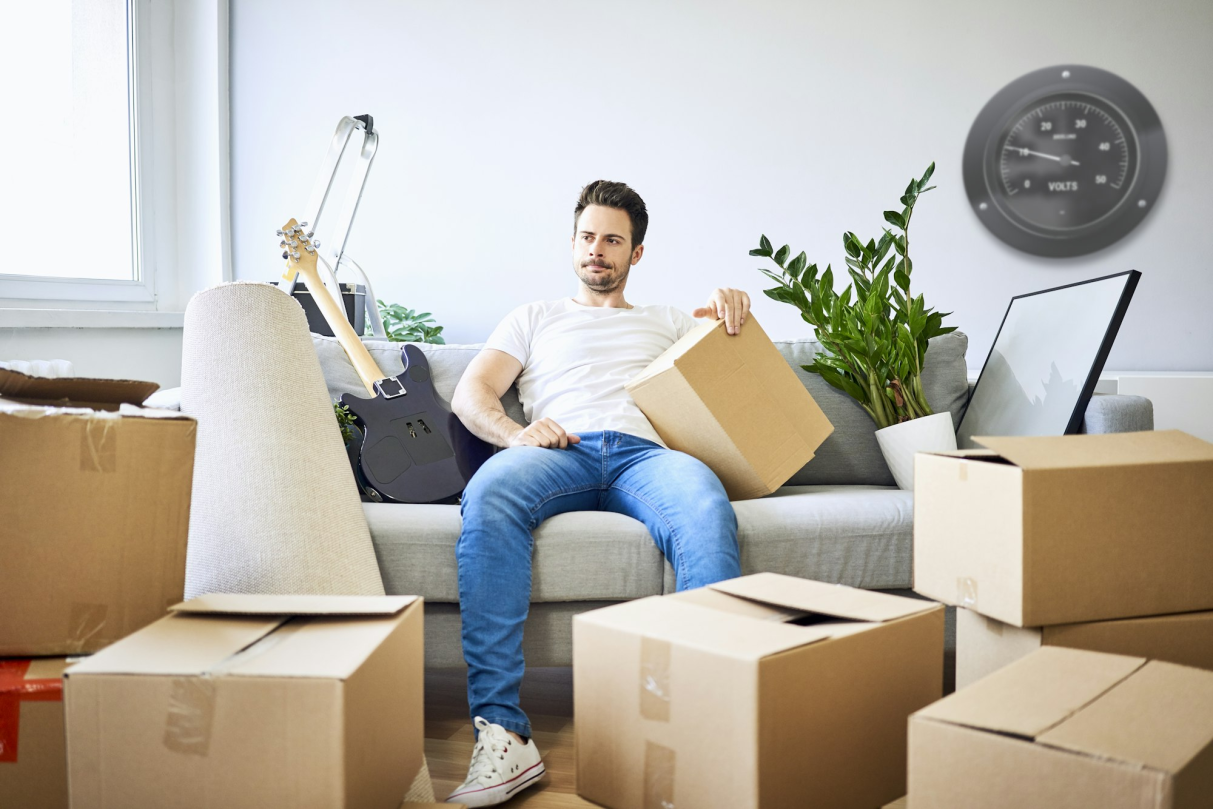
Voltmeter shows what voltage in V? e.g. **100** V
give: **10** V
